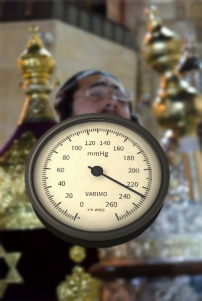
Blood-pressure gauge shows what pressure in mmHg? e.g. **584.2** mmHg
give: **230** mmHg
